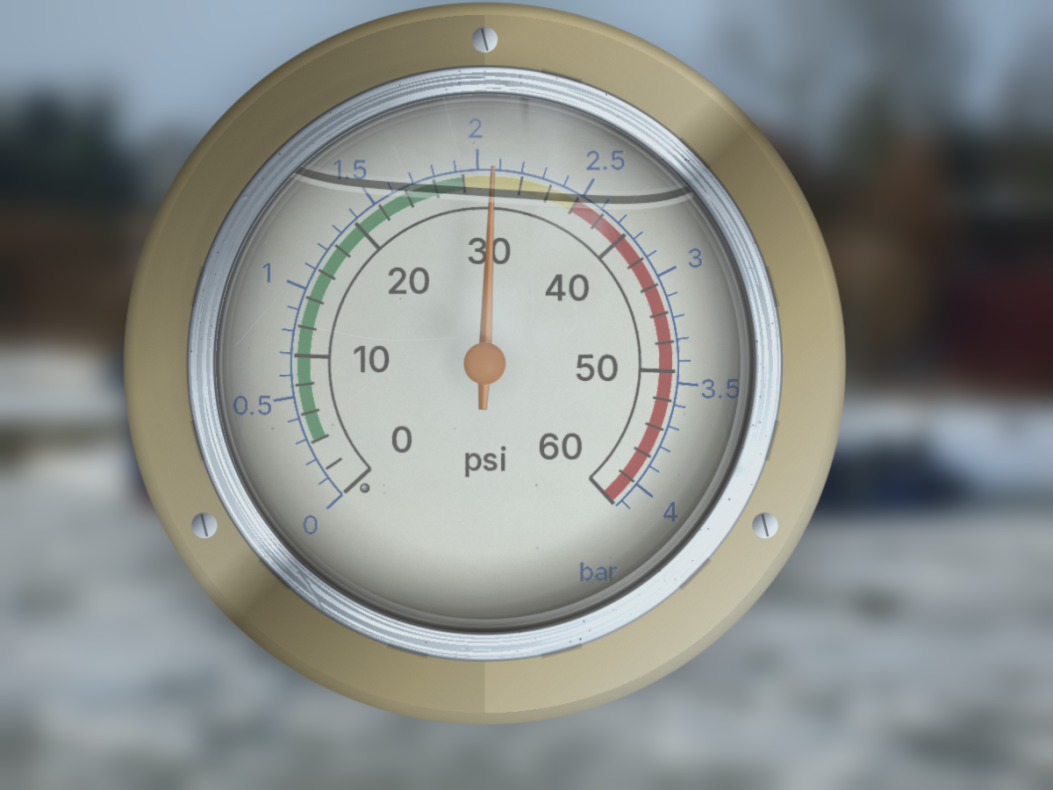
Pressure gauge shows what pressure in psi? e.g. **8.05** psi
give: **30** psi
